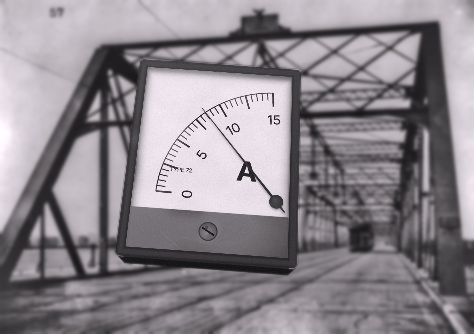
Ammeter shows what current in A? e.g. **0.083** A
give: **8.5** A
